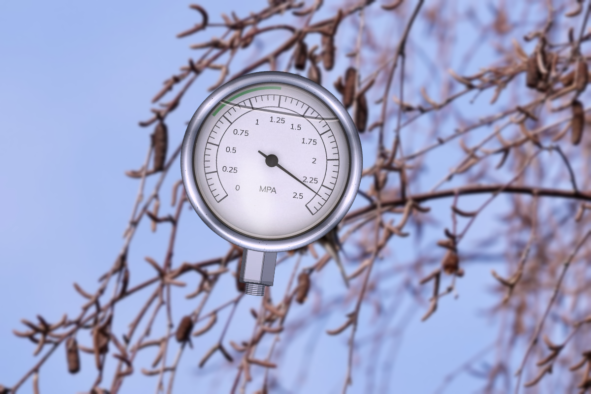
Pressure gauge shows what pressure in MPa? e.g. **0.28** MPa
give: **2.35** MPa
